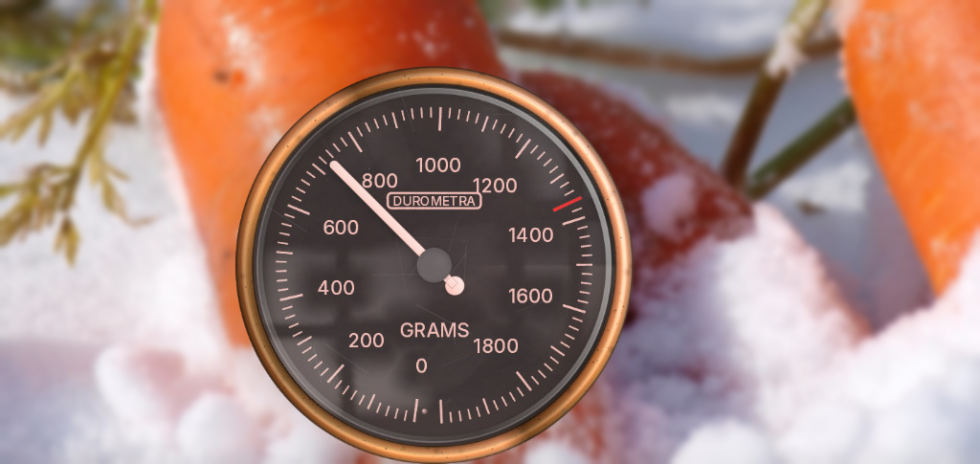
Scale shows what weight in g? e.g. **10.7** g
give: **730** g
